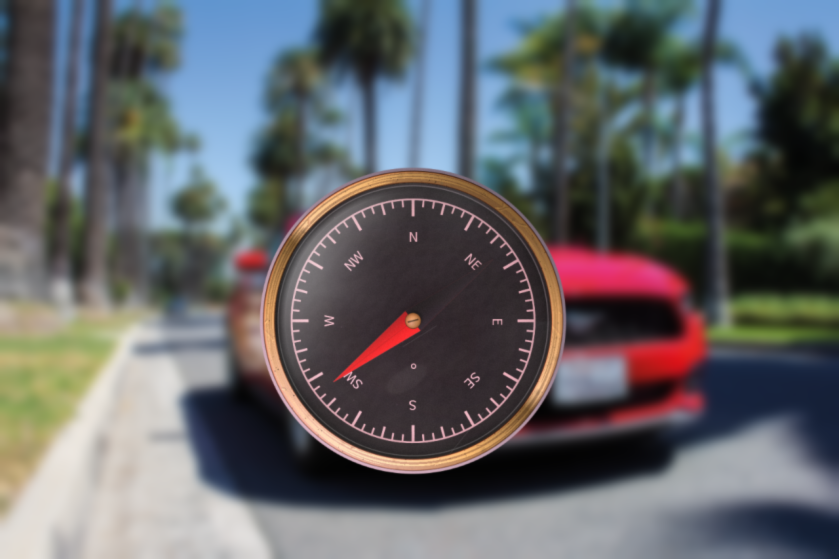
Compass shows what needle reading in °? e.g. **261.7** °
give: **232.5** °
